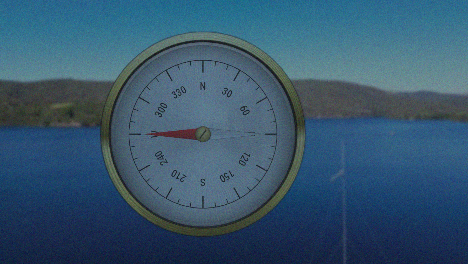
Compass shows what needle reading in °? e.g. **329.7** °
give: **270** °
